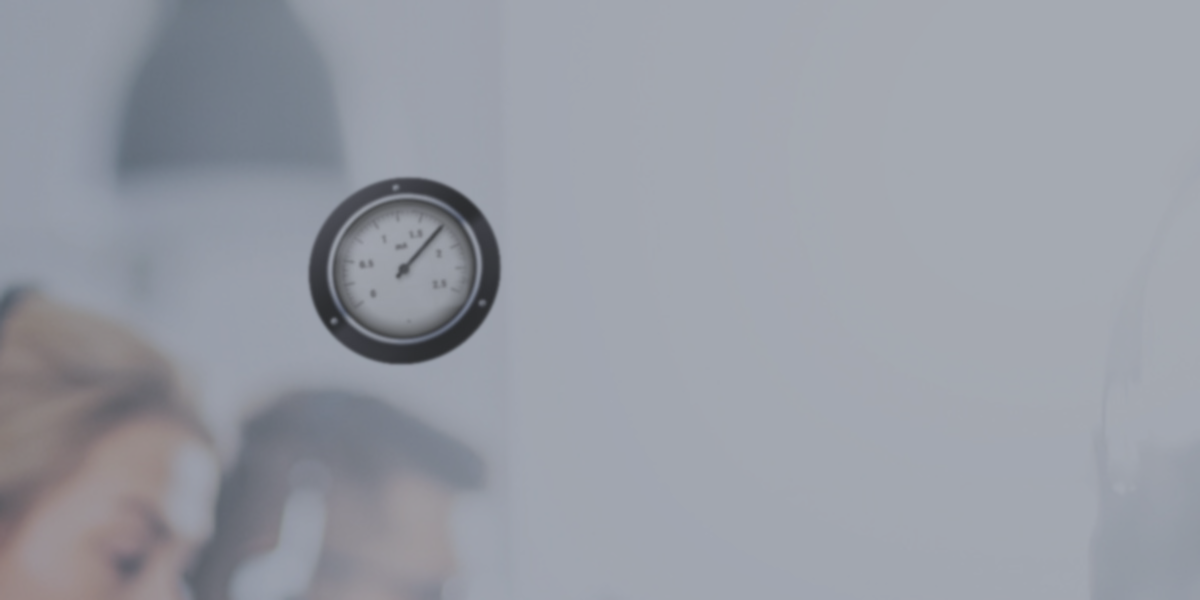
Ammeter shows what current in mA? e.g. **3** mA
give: **1.75** mA
